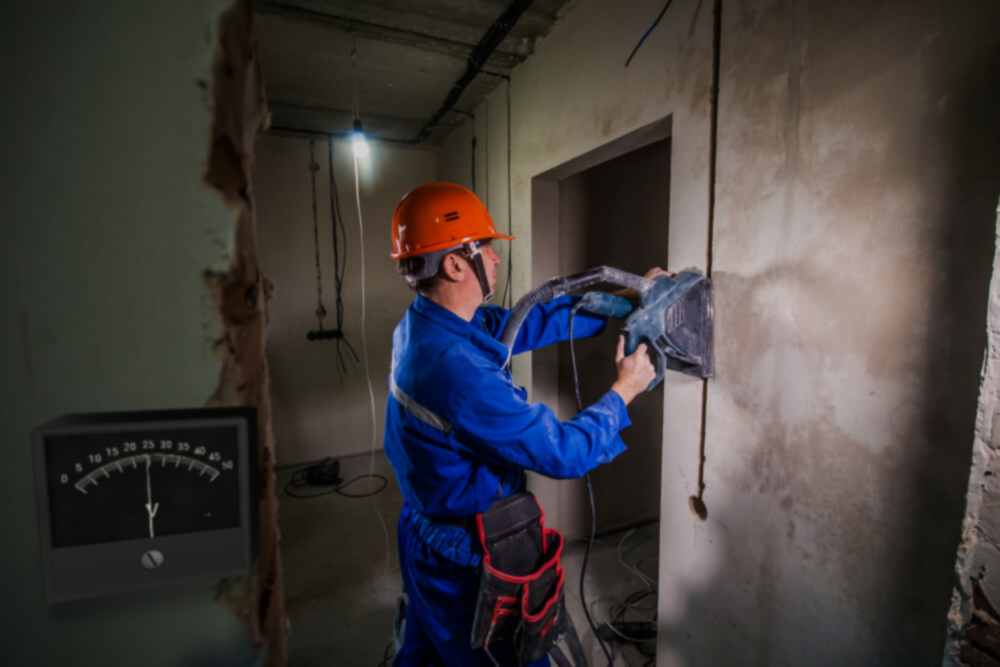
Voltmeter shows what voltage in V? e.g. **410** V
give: **25** V
